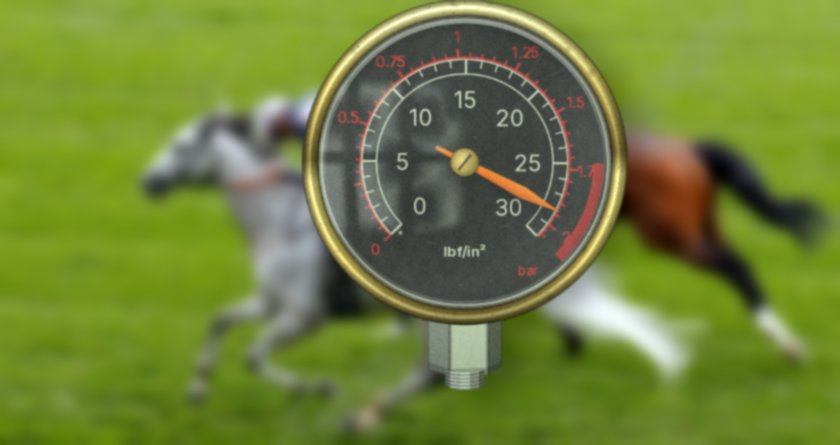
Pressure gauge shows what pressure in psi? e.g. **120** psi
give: **28** psi
